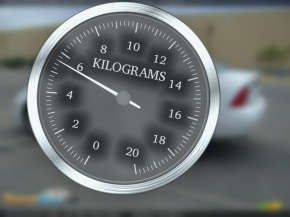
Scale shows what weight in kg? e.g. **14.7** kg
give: **5.6** kg
